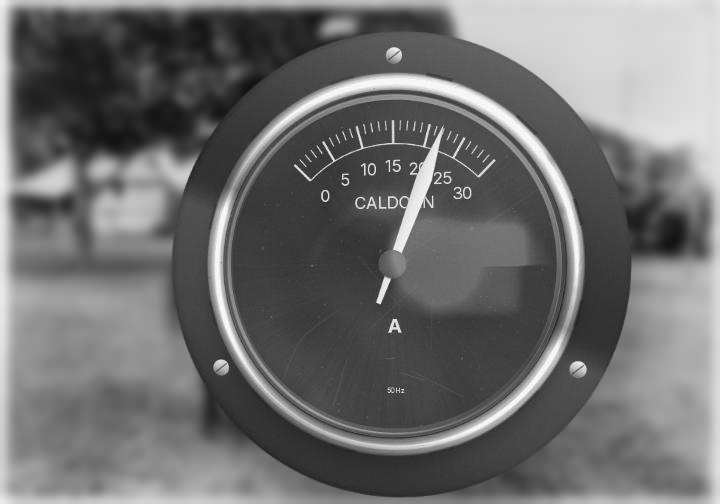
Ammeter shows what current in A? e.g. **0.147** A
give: **22** A
